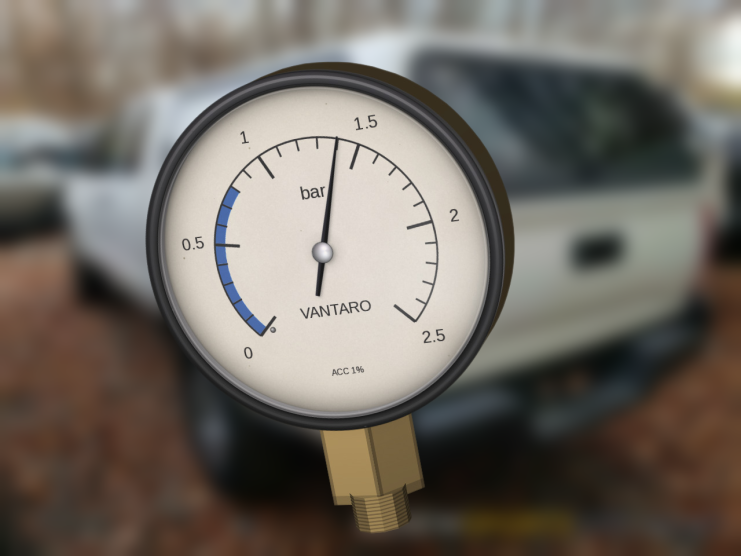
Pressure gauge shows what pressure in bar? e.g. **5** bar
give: **1.4** bar
